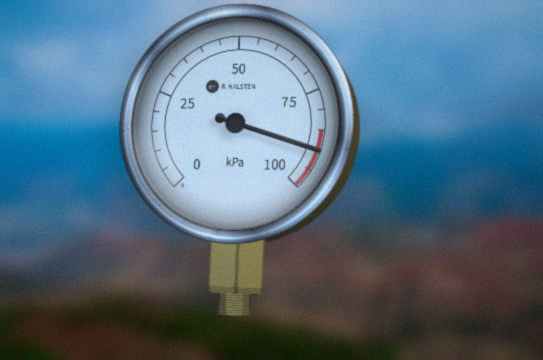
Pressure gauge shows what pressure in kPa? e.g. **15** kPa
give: **90** kPa
